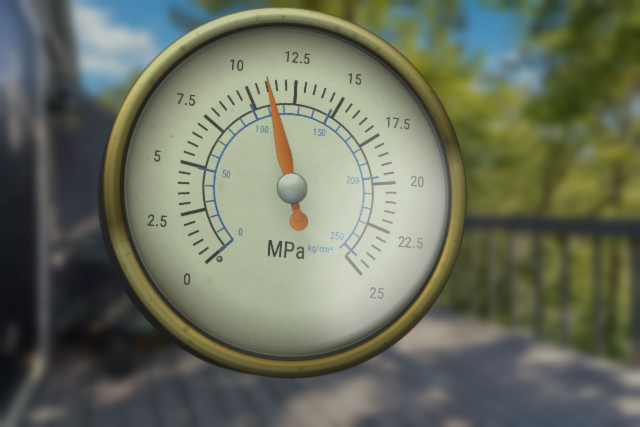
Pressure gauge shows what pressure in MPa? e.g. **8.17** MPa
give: **11** MPa
